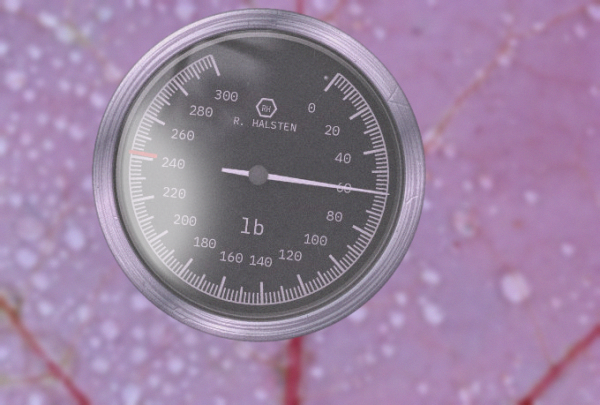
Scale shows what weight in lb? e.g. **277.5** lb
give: **60** lb
